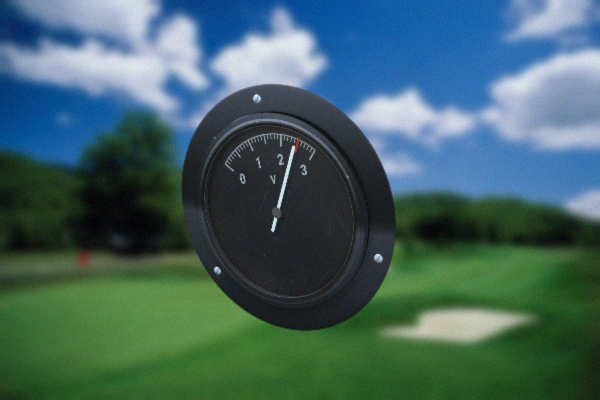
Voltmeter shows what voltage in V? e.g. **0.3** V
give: **2.5** V
